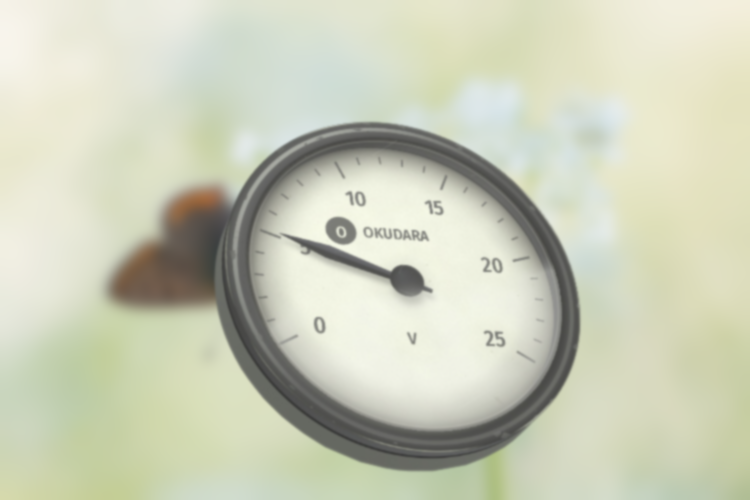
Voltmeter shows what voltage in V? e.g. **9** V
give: **5** V
